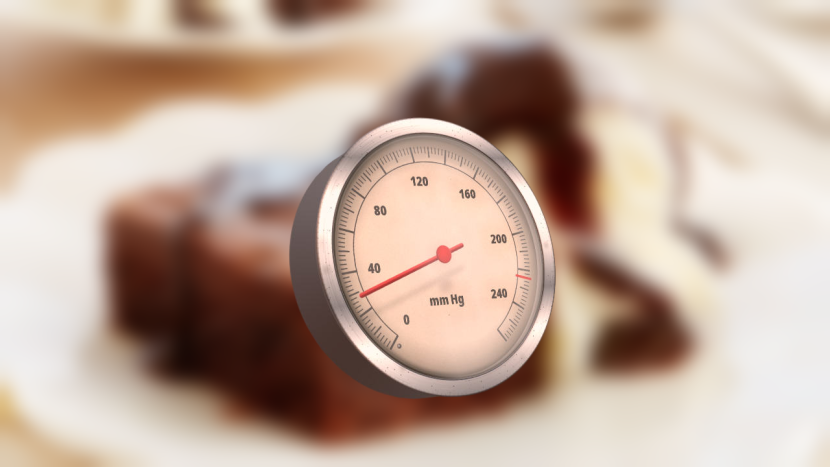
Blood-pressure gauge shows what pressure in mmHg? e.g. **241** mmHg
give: **28** mmHg
